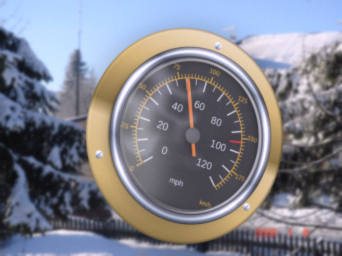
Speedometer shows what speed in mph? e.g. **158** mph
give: **50** mph
